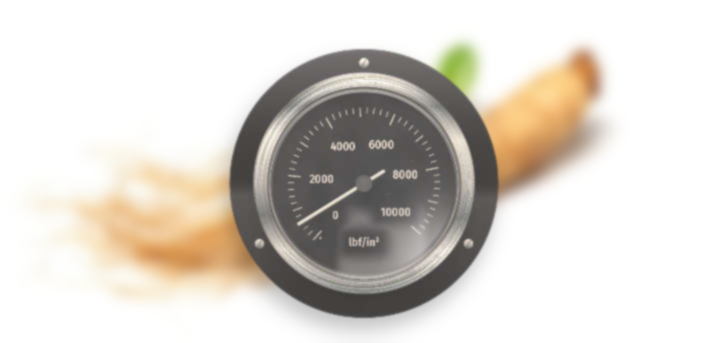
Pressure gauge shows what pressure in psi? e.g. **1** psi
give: **600** psi
